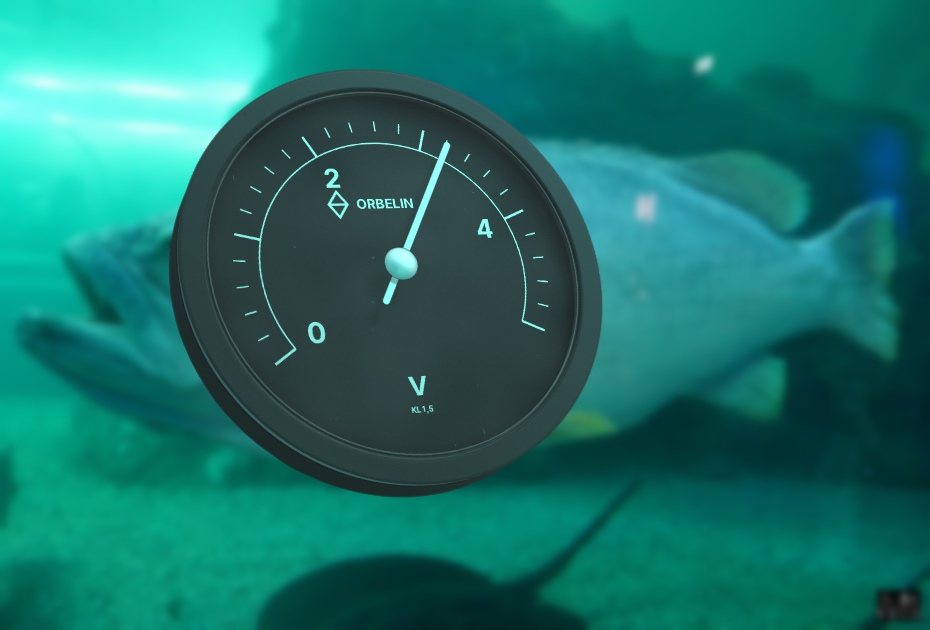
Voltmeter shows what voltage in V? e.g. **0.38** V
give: **3.2** V
